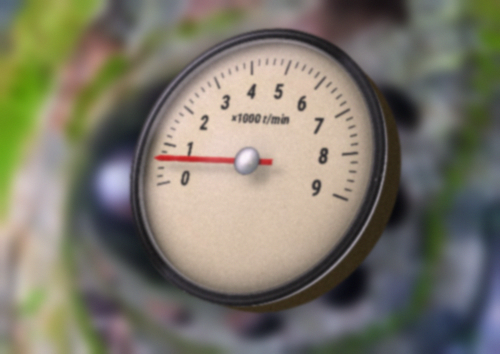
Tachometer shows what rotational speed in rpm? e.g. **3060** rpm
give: **600** rpm
